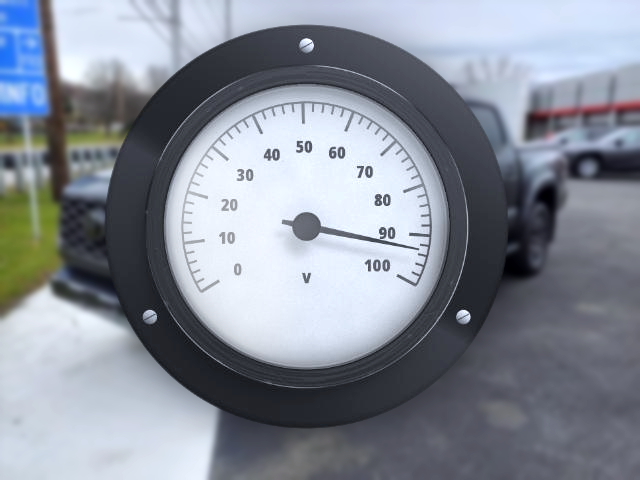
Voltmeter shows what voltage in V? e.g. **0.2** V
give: **93** V
